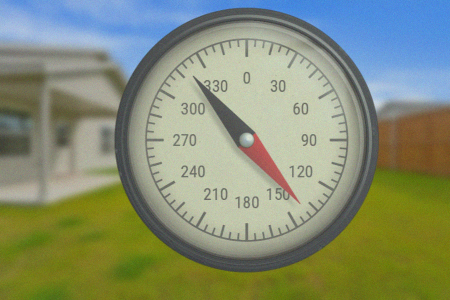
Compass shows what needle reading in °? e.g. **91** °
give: **140** °
